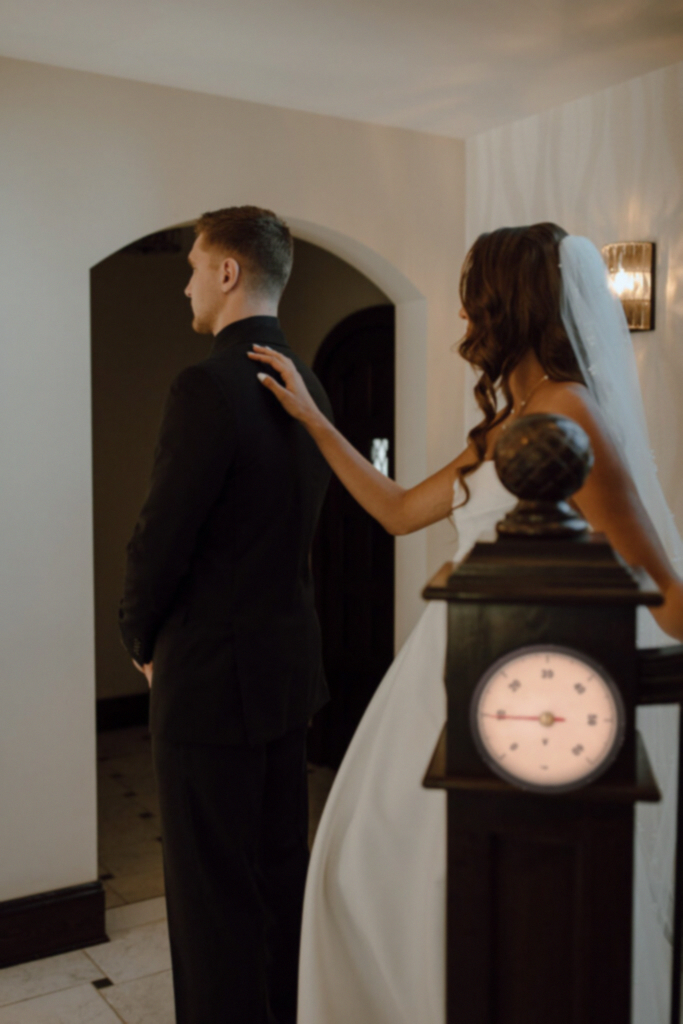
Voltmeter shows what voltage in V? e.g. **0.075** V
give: **10** V
